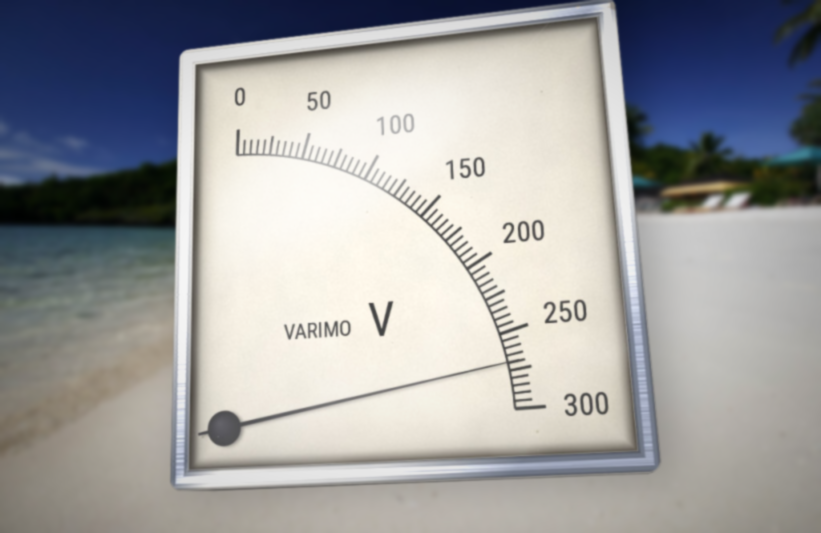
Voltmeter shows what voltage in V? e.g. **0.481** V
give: **270** V
